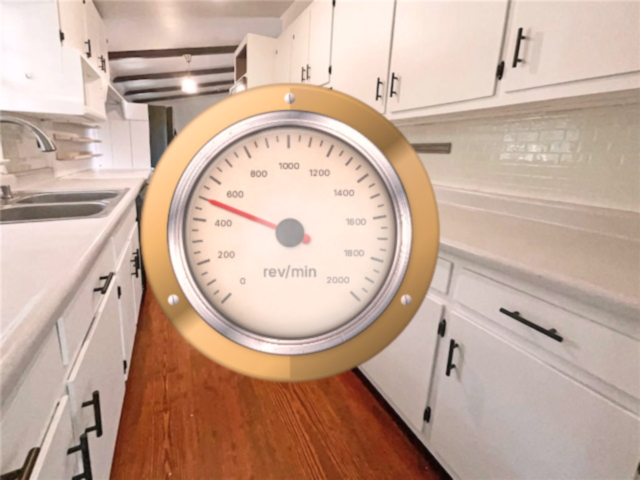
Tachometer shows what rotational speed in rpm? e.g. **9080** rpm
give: **500** rpm
